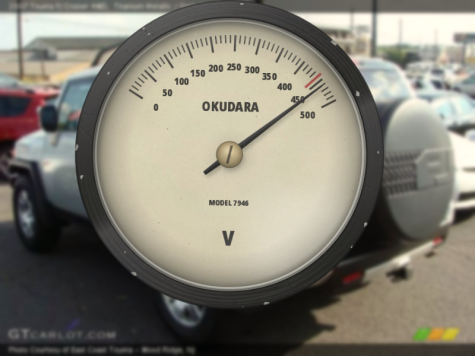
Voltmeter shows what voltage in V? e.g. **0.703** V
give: **460** V
